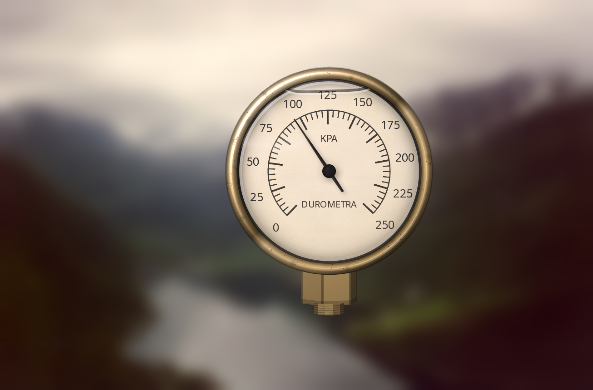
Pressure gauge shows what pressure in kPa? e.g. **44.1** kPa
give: **95** kPa
